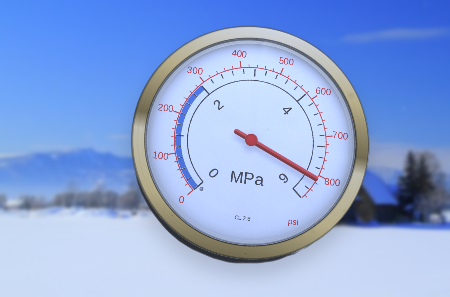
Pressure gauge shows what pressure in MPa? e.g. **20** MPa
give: **5.6** MPa
